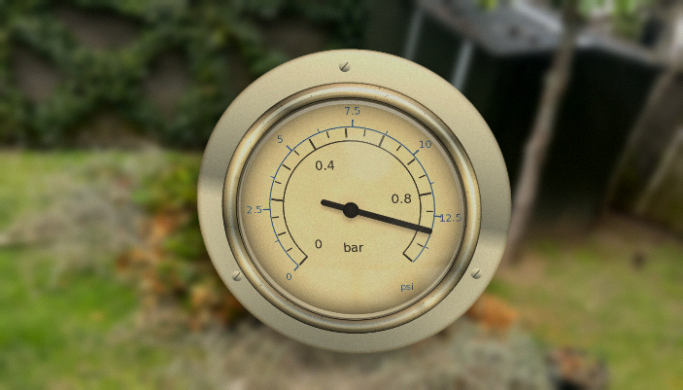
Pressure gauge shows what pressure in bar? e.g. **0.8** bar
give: **0.9** bar
